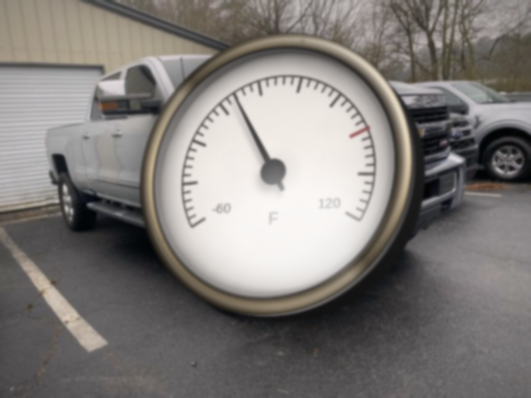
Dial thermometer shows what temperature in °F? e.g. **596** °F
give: **8** °F
